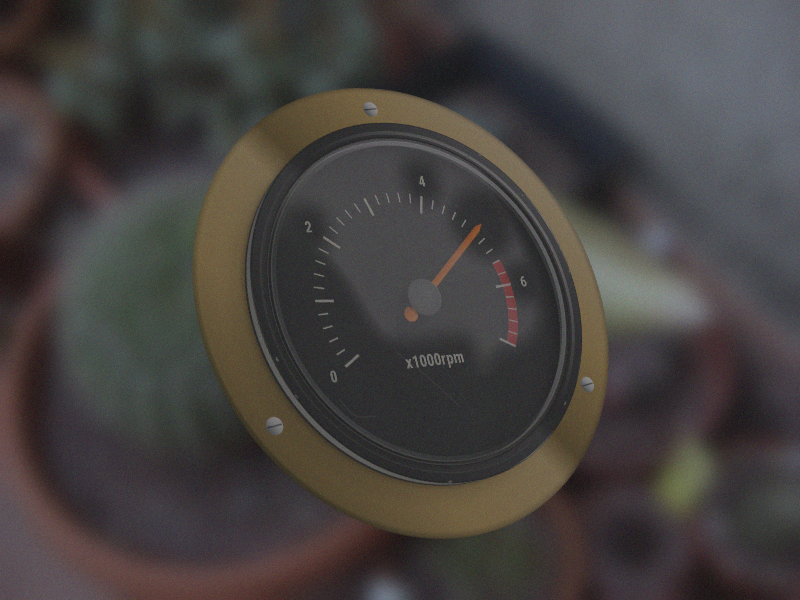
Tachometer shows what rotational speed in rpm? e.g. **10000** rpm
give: **5000** rpm
